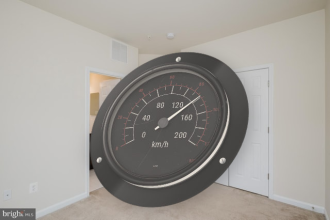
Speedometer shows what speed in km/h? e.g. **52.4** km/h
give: **140** km/h
